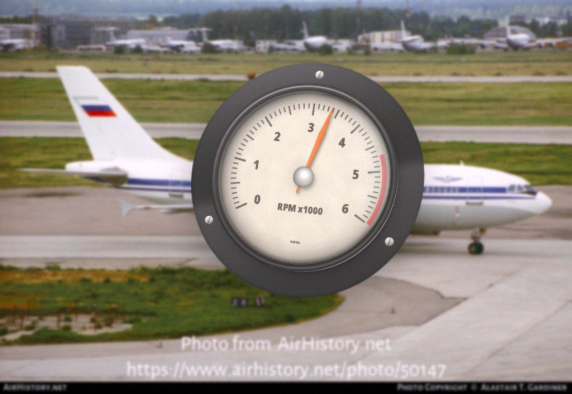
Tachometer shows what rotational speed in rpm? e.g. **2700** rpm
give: **3400** rpm
